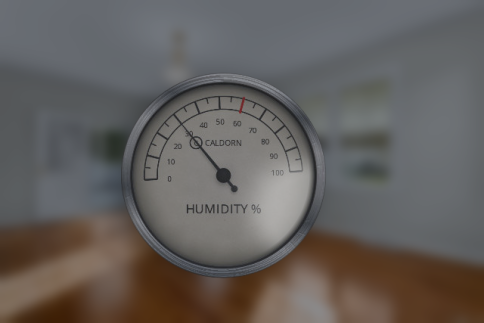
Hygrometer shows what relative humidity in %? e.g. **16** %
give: **30** %
